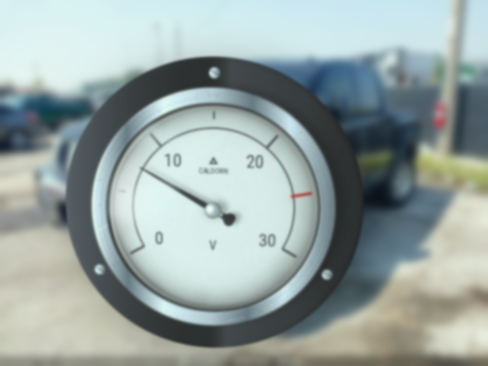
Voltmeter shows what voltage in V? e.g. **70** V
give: **7.5** V
